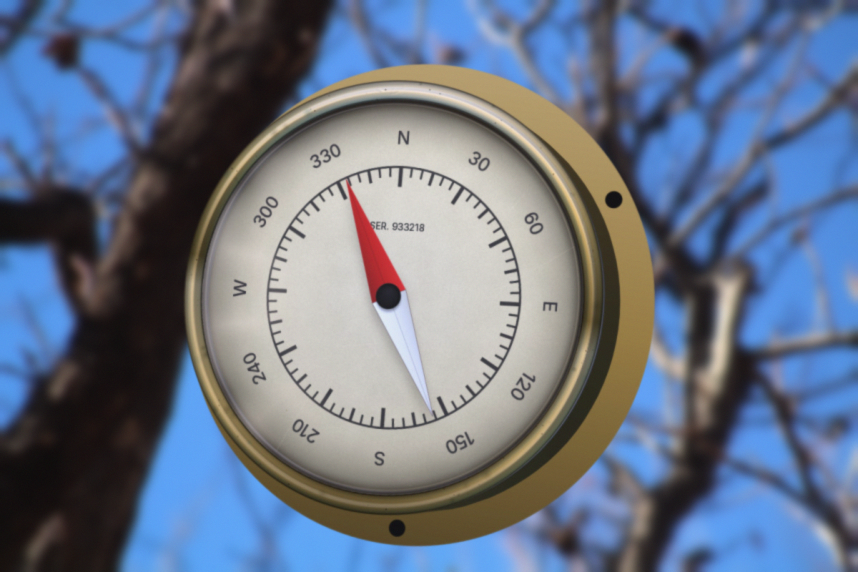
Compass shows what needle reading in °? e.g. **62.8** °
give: **335** °
